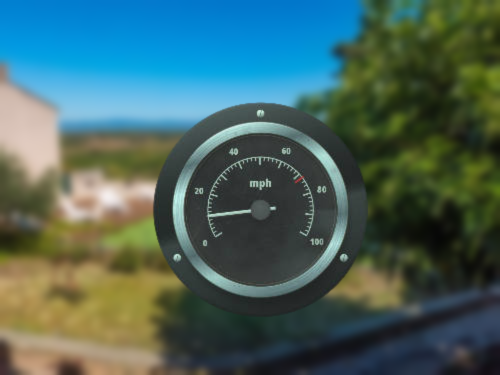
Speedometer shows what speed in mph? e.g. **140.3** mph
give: **10** mph
